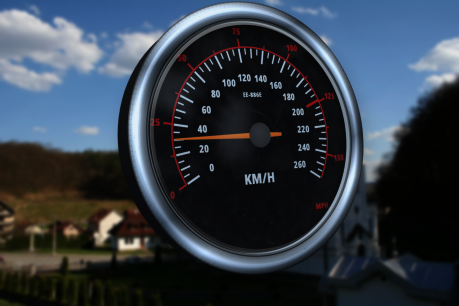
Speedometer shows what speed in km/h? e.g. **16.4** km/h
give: **30** km/h
